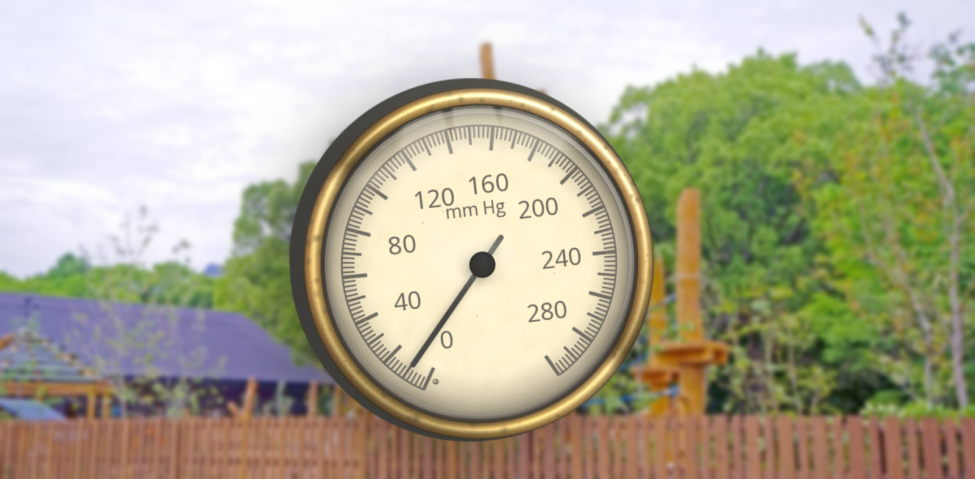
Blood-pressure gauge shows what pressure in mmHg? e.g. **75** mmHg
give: **10** mmHg
